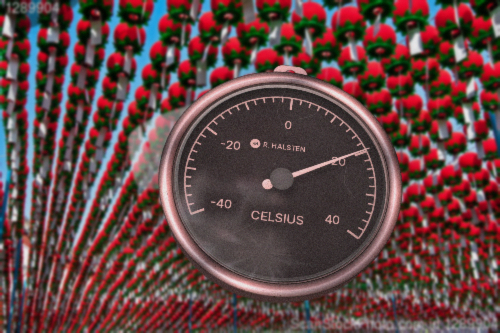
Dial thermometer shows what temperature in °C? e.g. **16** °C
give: **20** °C
